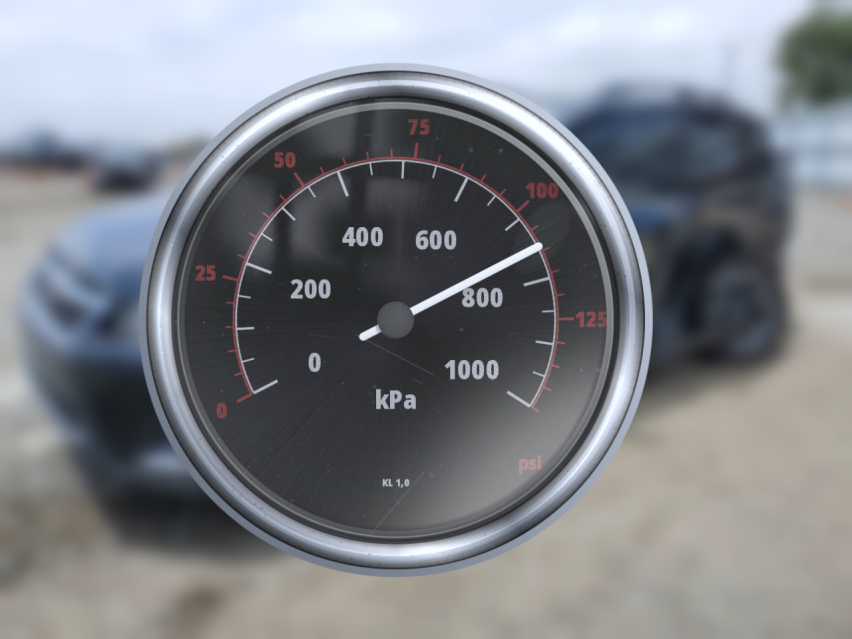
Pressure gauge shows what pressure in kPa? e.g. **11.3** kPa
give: **750** kPa
